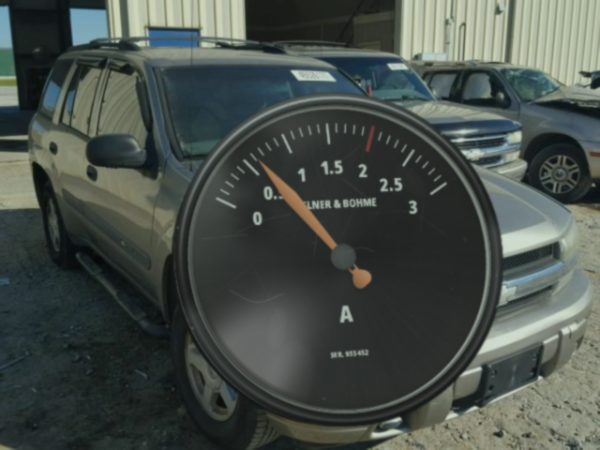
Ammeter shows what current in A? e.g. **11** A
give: **0.6** A
